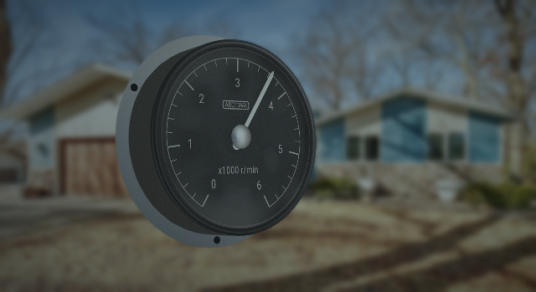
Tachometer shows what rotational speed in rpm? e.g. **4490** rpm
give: **3600** rpm
